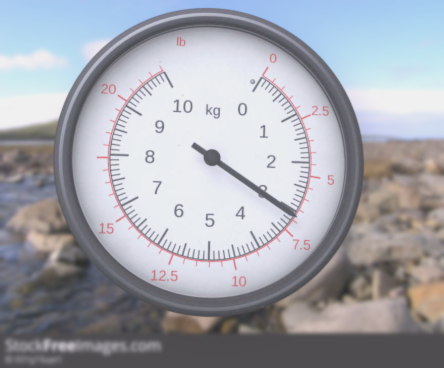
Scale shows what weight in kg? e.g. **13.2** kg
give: **3.1** kg
